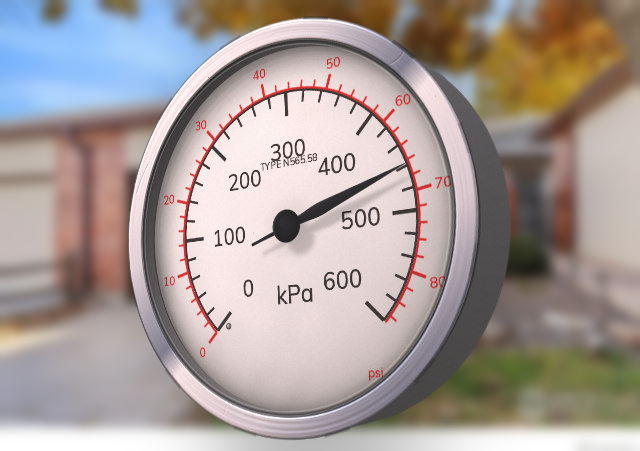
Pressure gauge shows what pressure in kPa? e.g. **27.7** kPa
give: **460** kPa
